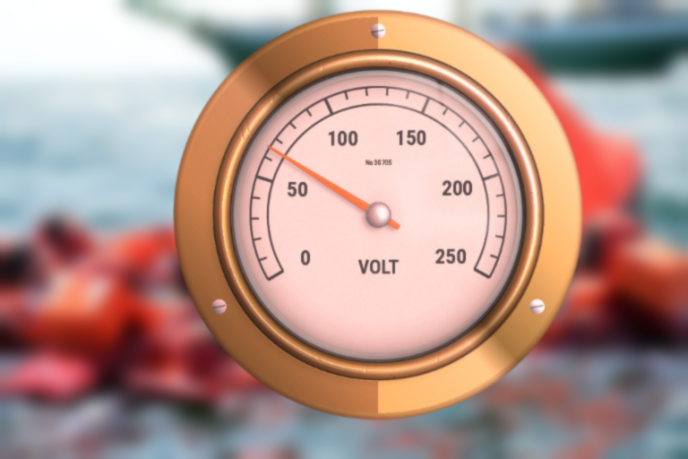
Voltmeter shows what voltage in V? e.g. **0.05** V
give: **65** V
